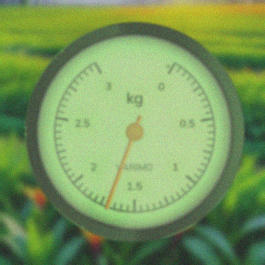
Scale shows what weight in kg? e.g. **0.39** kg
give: **1.7** kg
